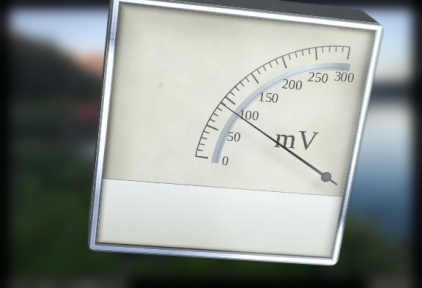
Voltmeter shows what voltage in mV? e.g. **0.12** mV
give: **90** mV
